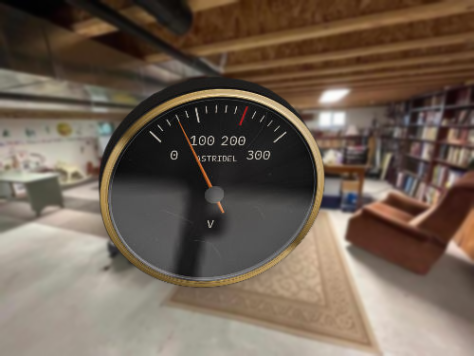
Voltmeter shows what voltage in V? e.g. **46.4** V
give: **60** V
